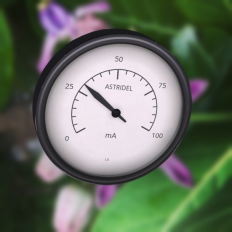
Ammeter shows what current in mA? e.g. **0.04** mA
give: **30** mA
